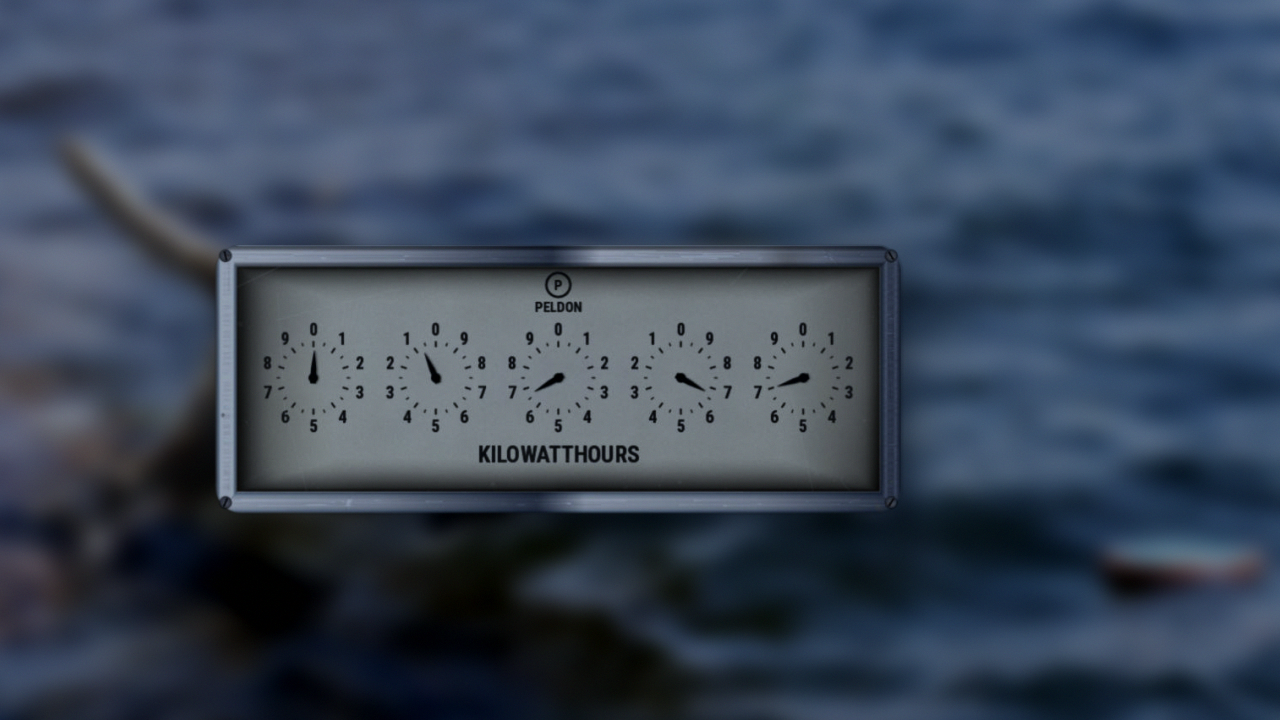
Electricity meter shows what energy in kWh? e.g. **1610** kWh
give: **667** kWh
